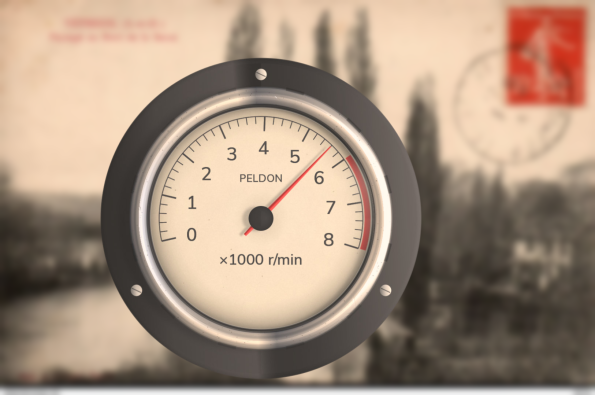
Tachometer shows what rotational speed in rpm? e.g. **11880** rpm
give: **5600** rpm
